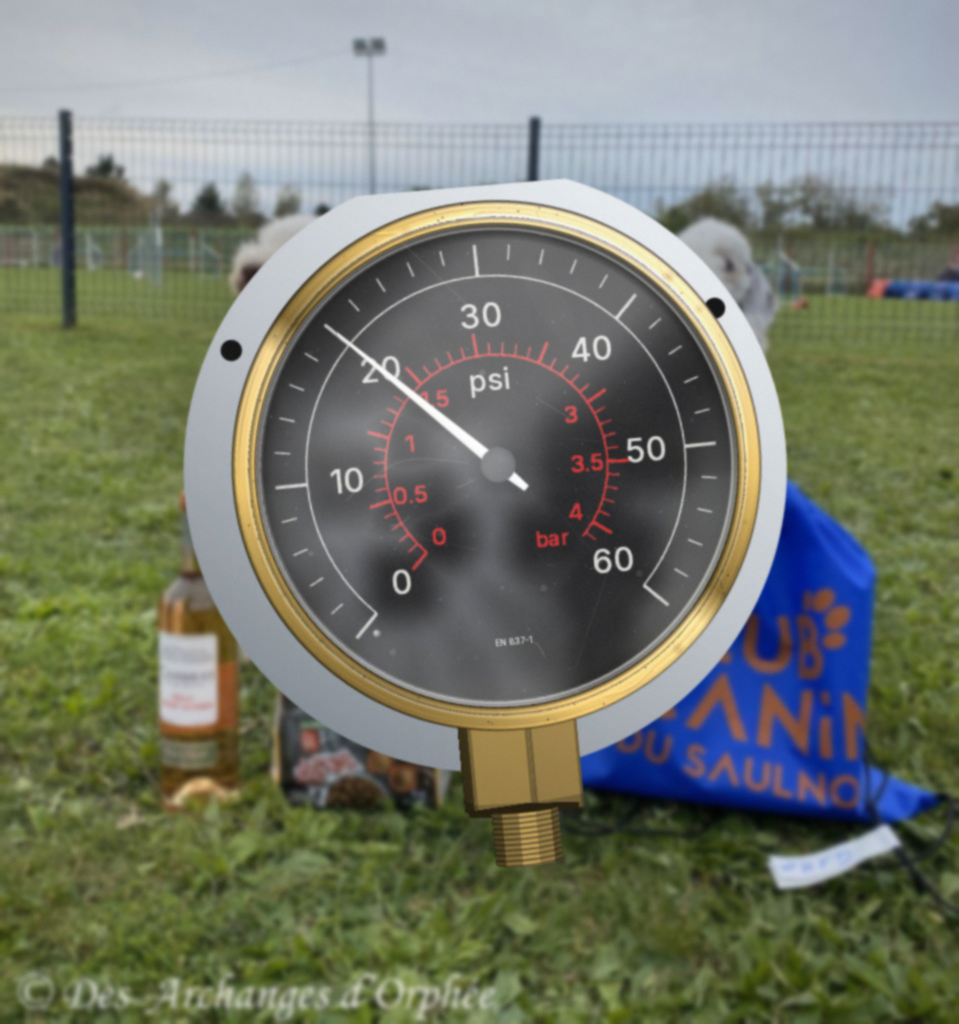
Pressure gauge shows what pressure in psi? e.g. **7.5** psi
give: **20** psi
